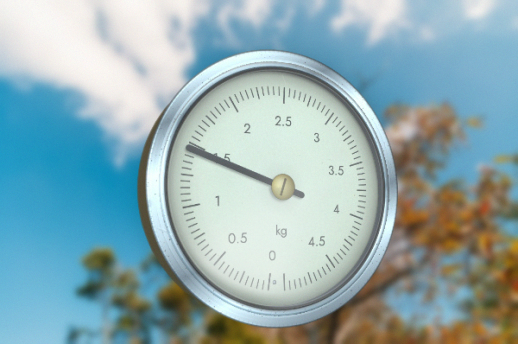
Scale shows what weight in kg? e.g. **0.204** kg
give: **1.45** kg
